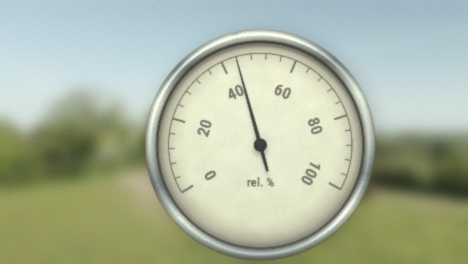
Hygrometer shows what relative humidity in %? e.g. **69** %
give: **44** %
